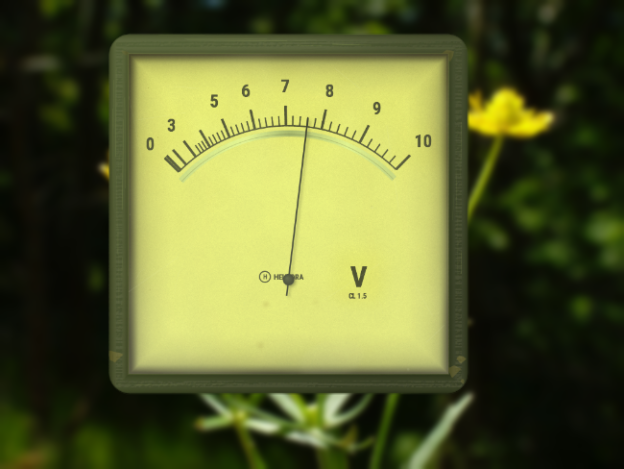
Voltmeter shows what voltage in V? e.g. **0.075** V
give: **7.6** V
